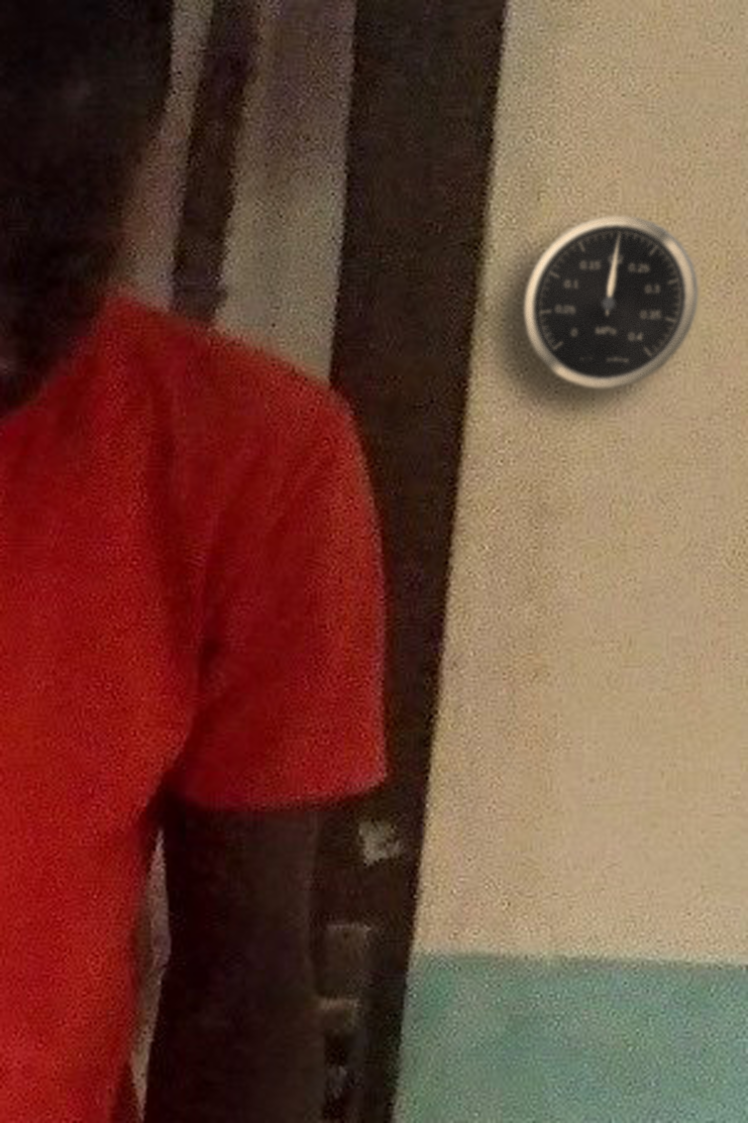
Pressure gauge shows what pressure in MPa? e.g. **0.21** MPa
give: **0.2** MPa
